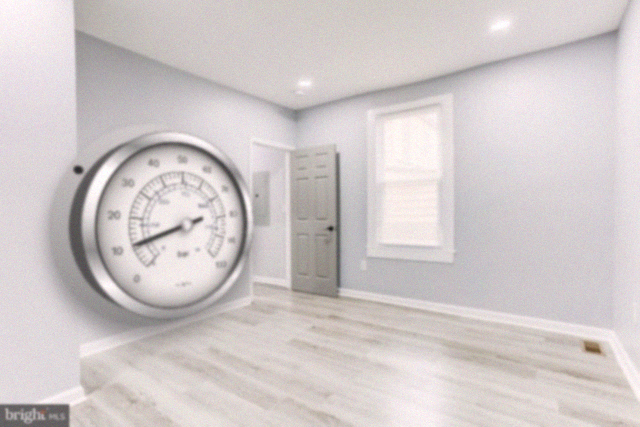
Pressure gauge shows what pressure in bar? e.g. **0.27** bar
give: **10** bar
